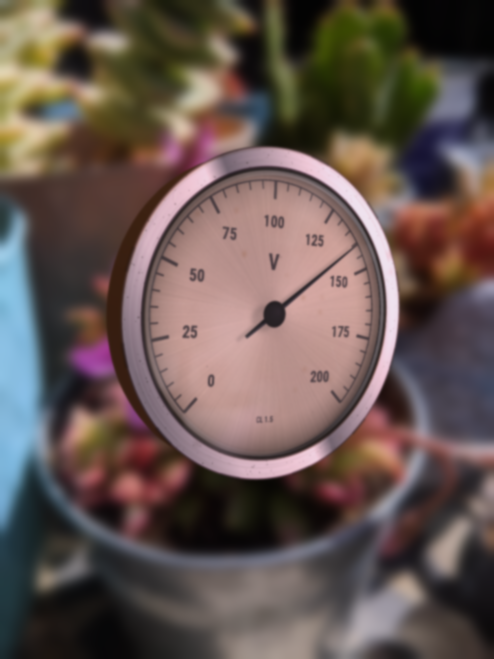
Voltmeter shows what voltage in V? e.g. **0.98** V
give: **140** V
